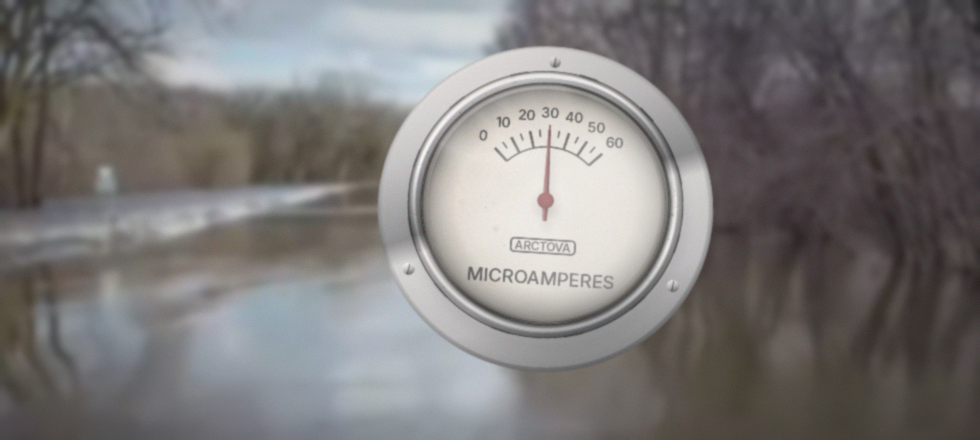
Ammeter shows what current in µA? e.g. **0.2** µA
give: **30** µA
